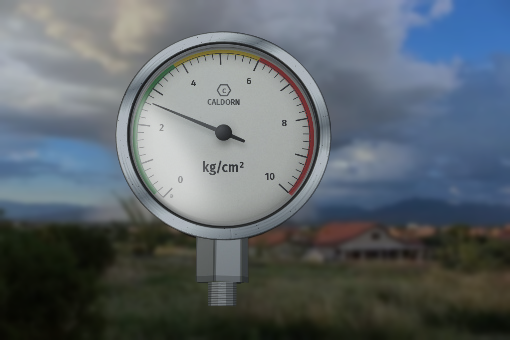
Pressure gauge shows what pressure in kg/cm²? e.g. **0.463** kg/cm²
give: **2.6** kg/cm²
